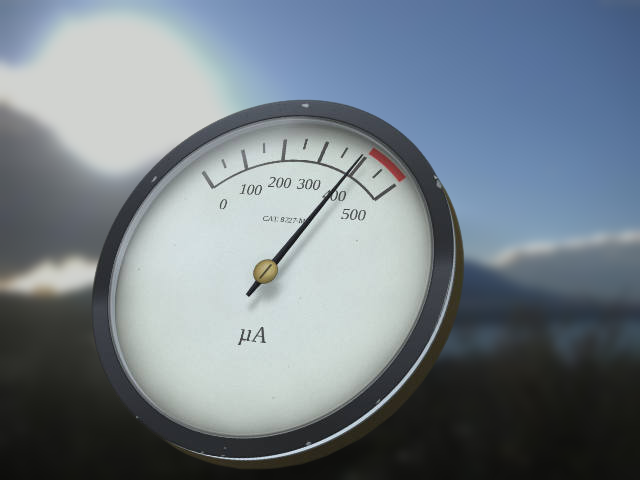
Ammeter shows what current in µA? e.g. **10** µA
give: **400** µA
